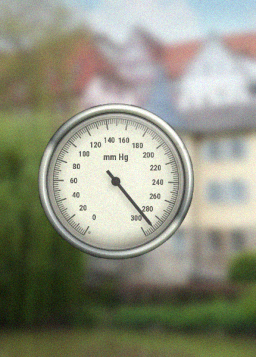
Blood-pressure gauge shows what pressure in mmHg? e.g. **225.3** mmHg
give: **290** mmHg
